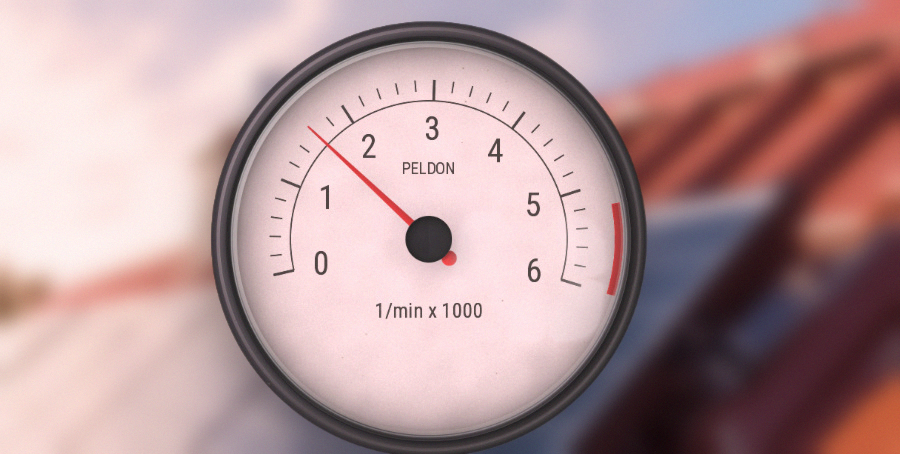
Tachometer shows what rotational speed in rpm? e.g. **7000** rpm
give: **1600** rpm
